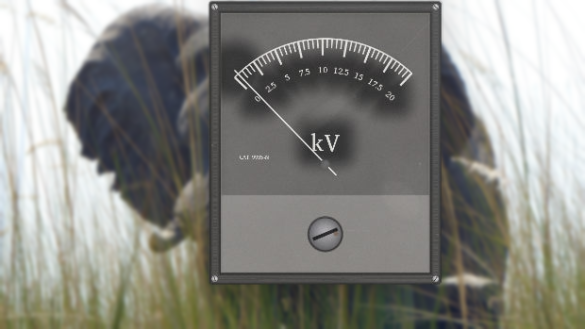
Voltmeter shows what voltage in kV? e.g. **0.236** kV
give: **0.5** kV
